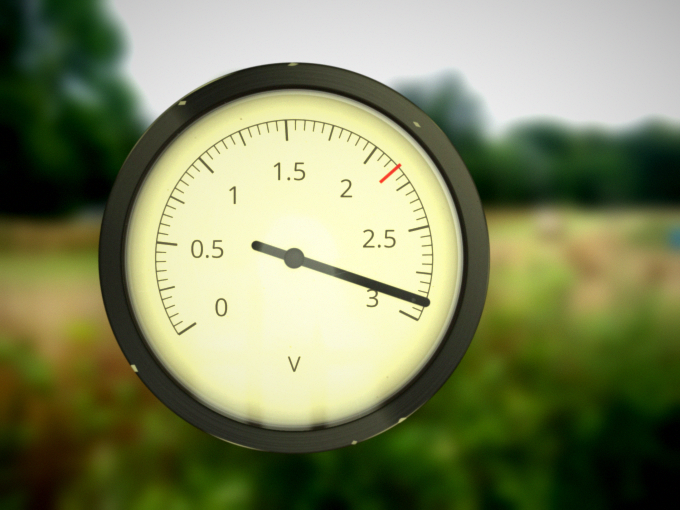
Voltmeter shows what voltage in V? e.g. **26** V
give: **2.9** V
